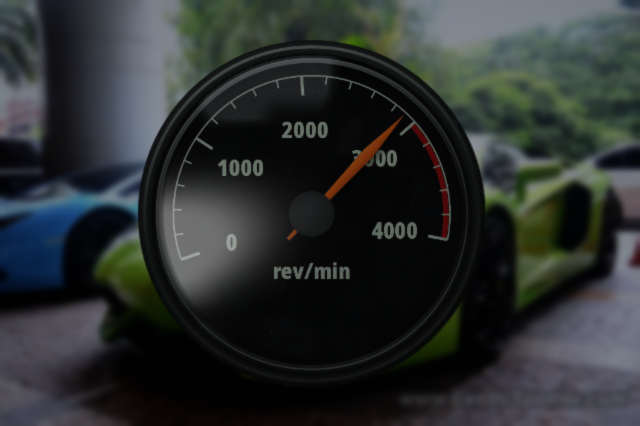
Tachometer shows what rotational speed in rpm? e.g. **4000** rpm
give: **2900** rpm
